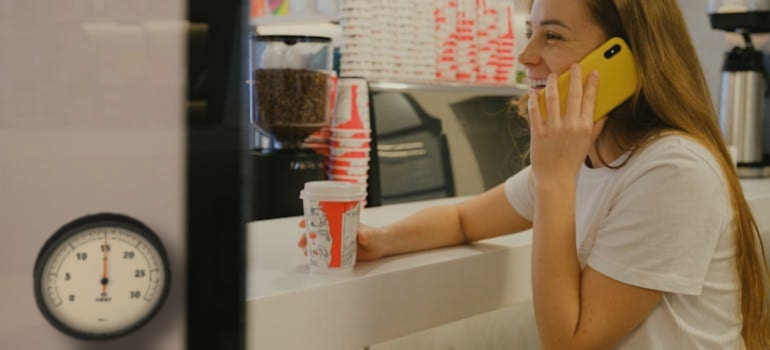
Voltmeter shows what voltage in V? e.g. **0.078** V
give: **15** V
